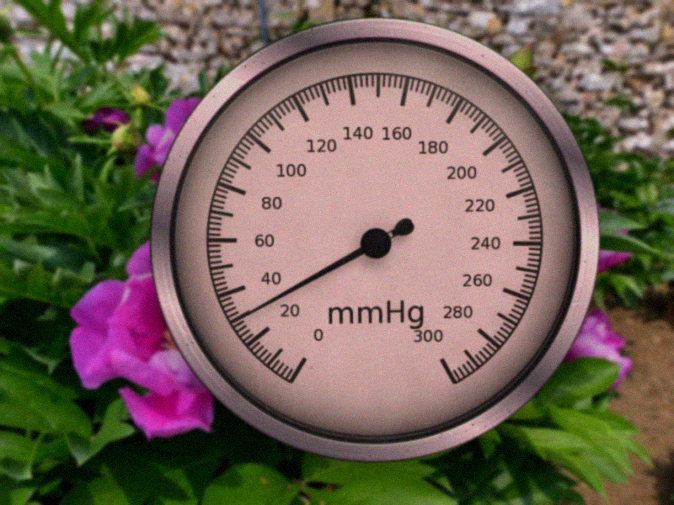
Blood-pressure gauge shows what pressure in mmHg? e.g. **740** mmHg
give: **30** mmHg
